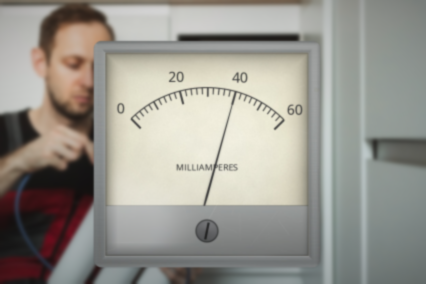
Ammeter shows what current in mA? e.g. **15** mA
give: **40** mA
